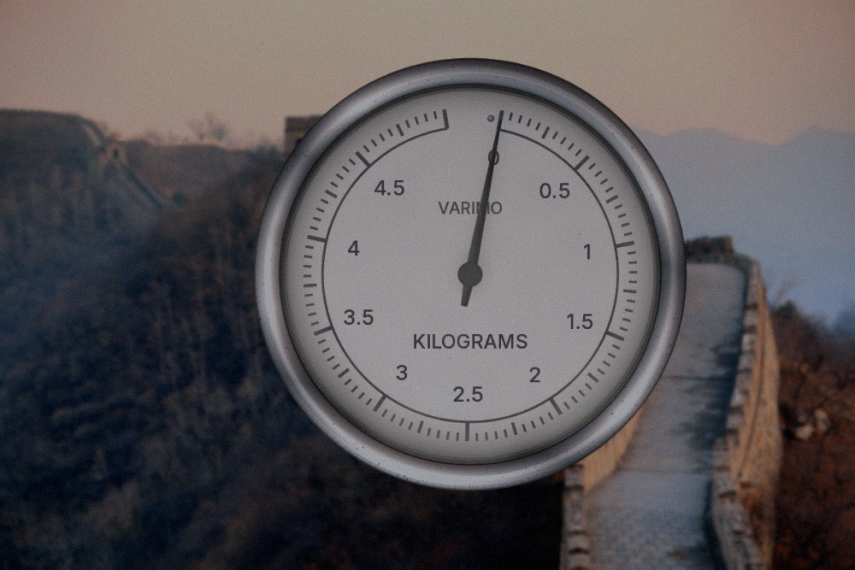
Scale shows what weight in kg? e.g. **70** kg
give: **0** kg
